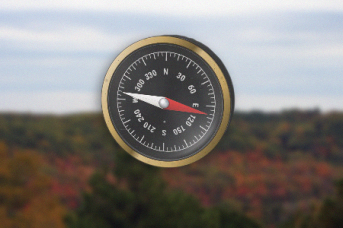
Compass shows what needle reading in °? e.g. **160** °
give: **100** °
